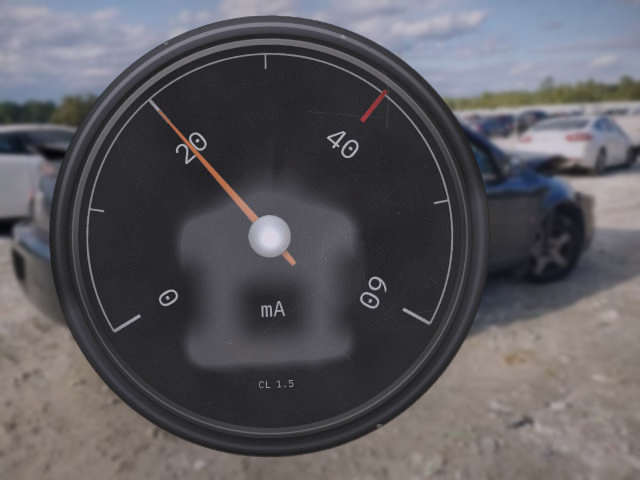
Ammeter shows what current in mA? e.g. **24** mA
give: **20** mA
